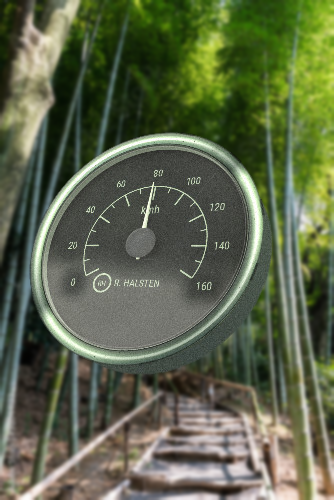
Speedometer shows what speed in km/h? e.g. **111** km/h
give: **80** km/h
